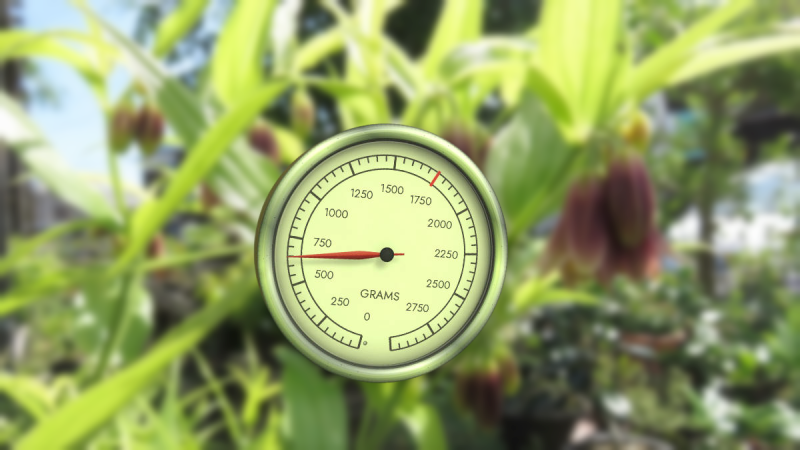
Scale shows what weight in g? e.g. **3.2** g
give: **650** g
